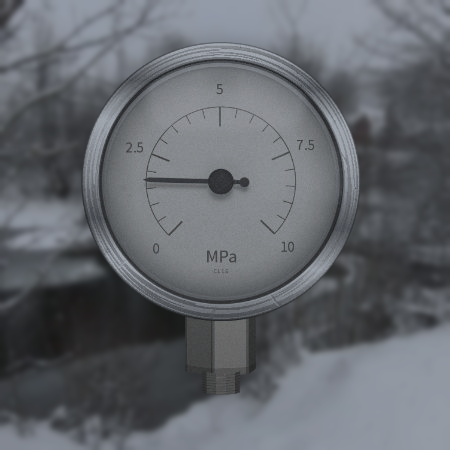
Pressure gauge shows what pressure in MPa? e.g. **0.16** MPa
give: **1.75** MPa
